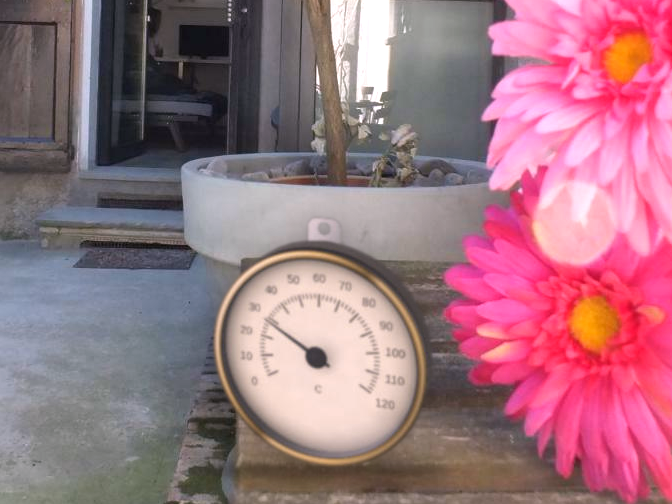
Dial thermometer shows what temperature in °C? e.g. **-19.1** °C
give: **30** °C
